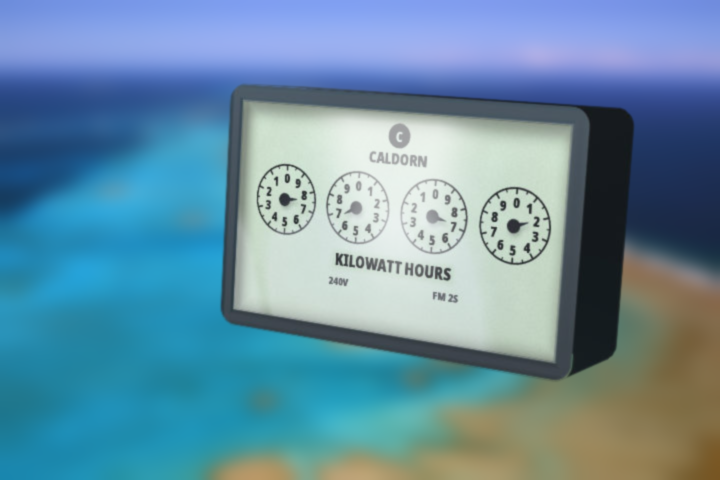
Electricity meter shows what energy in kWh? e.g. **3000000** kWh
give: **7672** kWh
